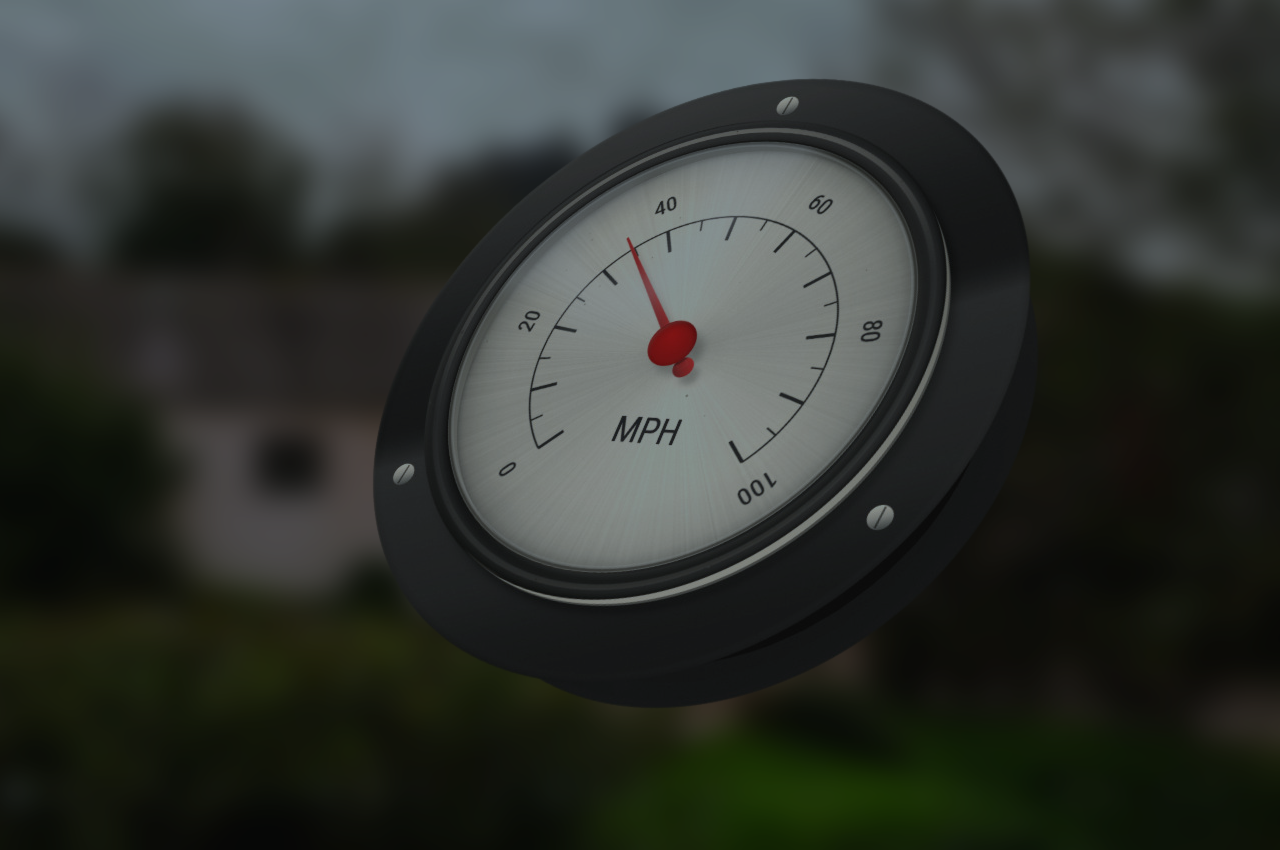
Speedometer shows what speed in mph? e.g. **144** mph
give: **35** mph
